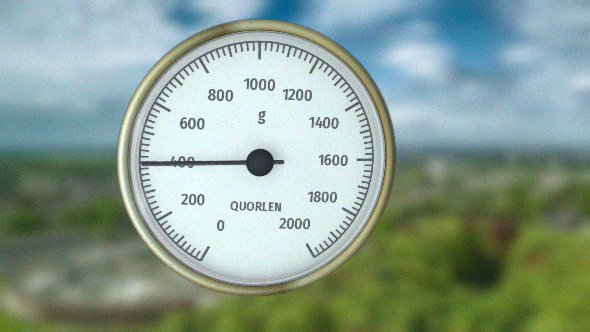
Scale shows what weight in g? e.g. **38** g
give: **400** g
